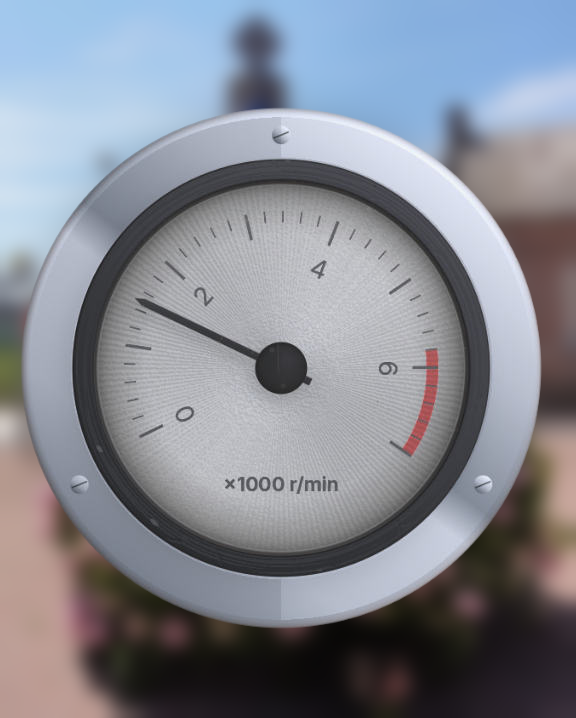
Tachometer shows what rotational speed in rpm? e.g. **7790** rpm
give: **1500** rpm
